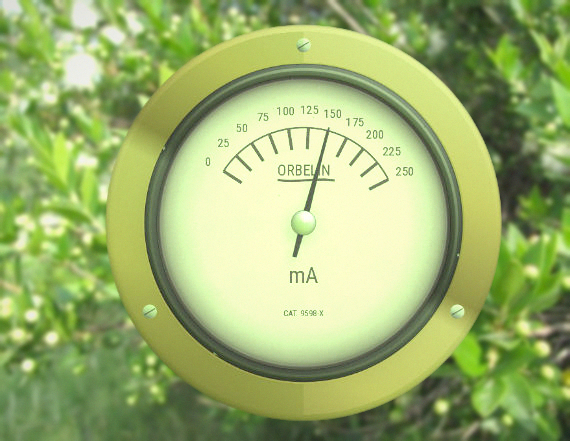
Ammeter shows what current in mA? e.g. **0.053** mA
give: **150** mA
